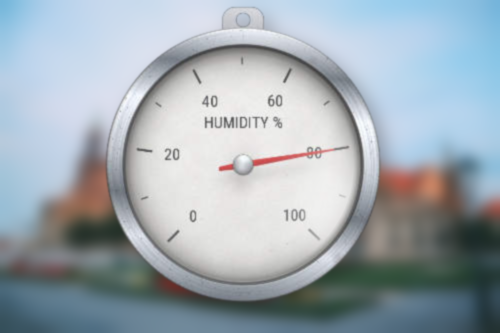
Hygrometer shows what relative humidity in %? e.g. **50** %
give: **80** %
